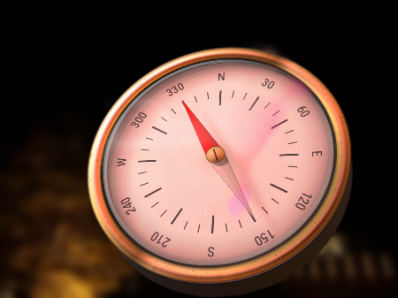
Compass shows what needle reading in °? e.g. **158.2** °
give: **330** °
